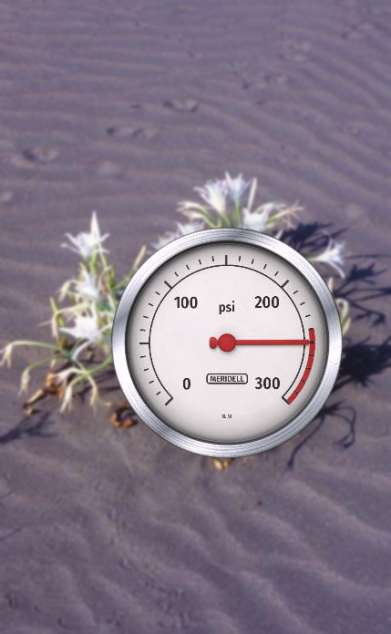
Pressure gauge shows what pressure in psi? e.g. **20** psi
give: **250** psi
